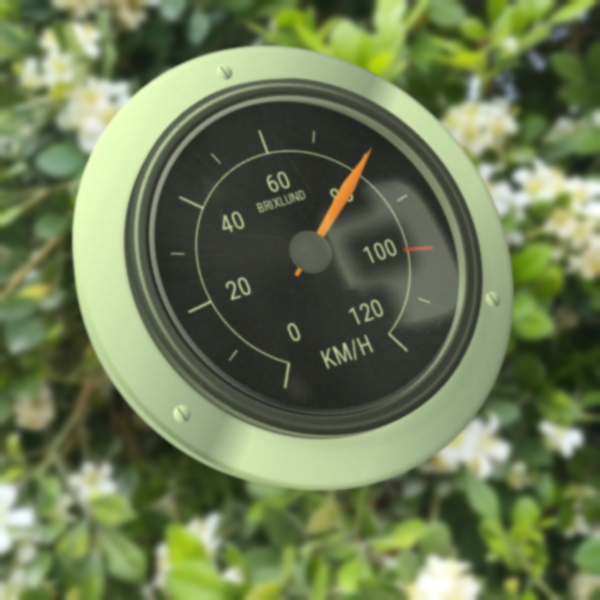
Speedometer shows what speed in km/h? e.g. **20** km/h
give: **80** km/h
